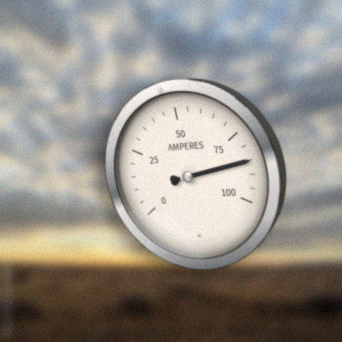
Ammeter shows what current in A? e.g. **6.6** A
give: **85** A
